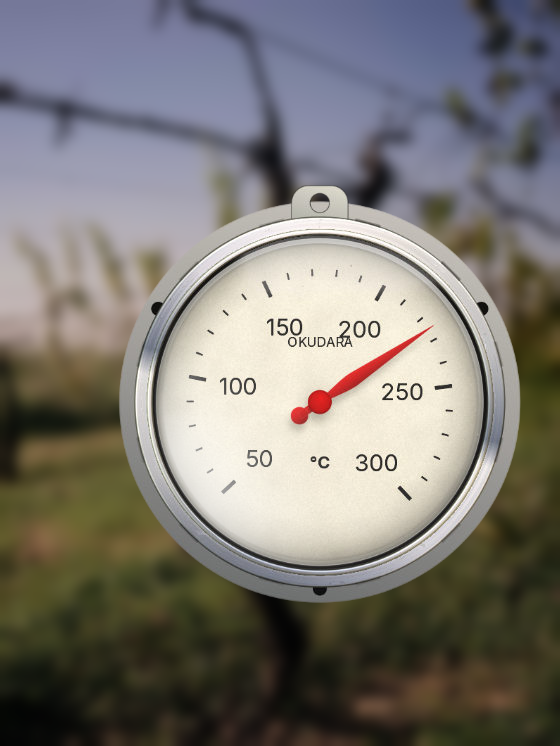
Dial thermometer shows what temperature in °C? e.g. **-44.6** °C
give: **225** °C
